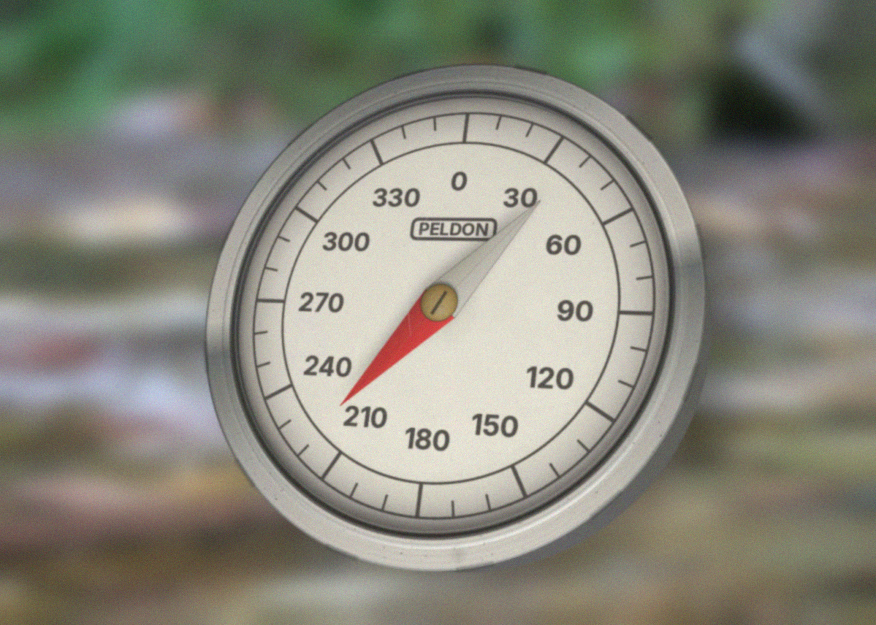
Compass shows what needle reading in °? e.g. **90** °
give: **220** °
